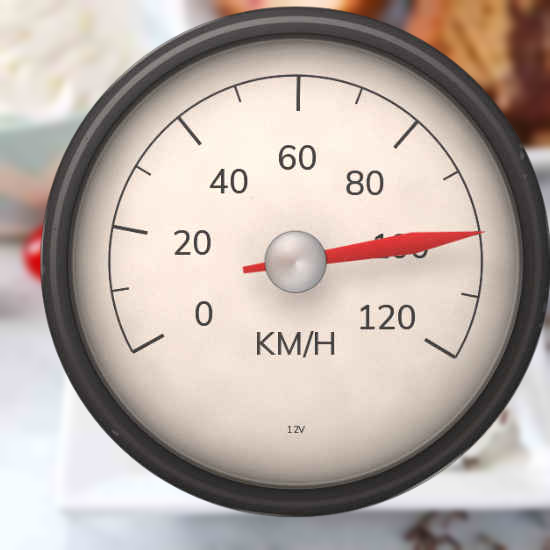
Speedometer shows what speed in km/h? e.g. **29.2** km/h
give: **100** km/h
